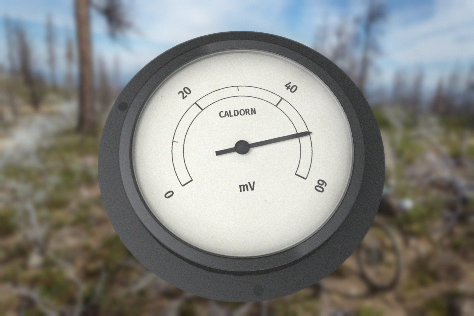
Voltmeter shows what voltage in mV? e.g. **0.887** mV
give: **50** mV
